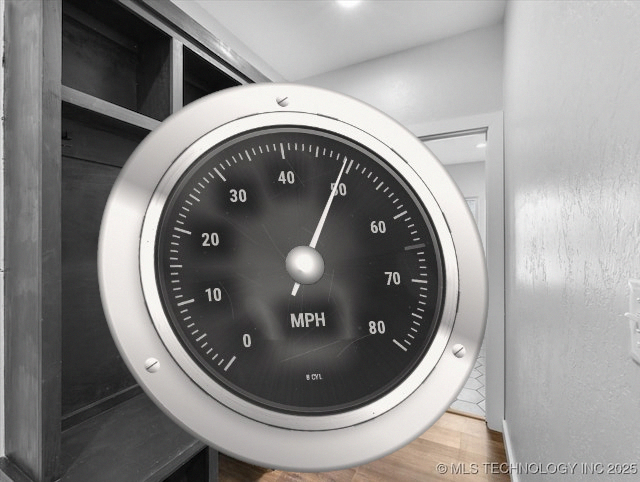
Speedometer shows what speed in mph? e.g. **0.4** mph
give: **49** mph
